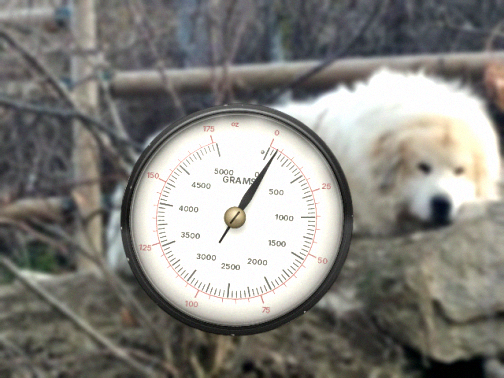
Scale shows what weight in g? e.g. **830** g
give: **100** g
